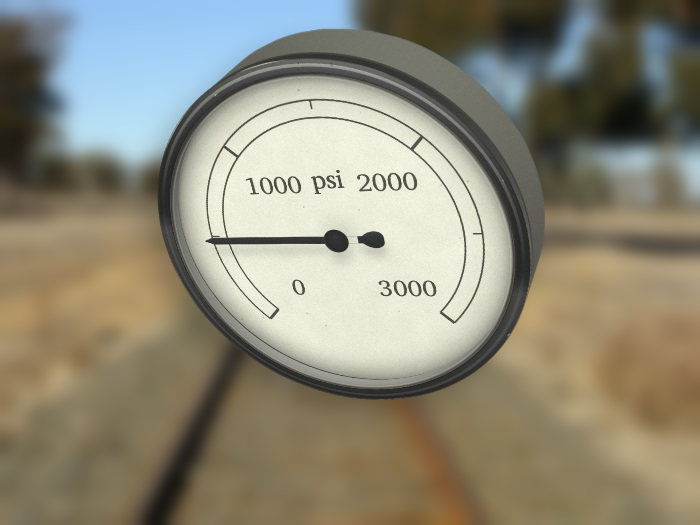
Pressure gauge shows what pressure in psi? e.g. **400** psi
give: **500** psi
